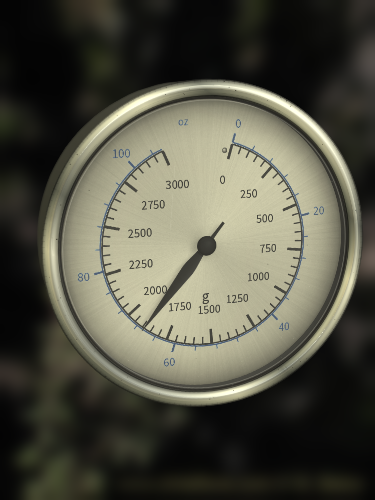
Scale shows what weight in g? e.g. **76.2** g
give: **1900** g
